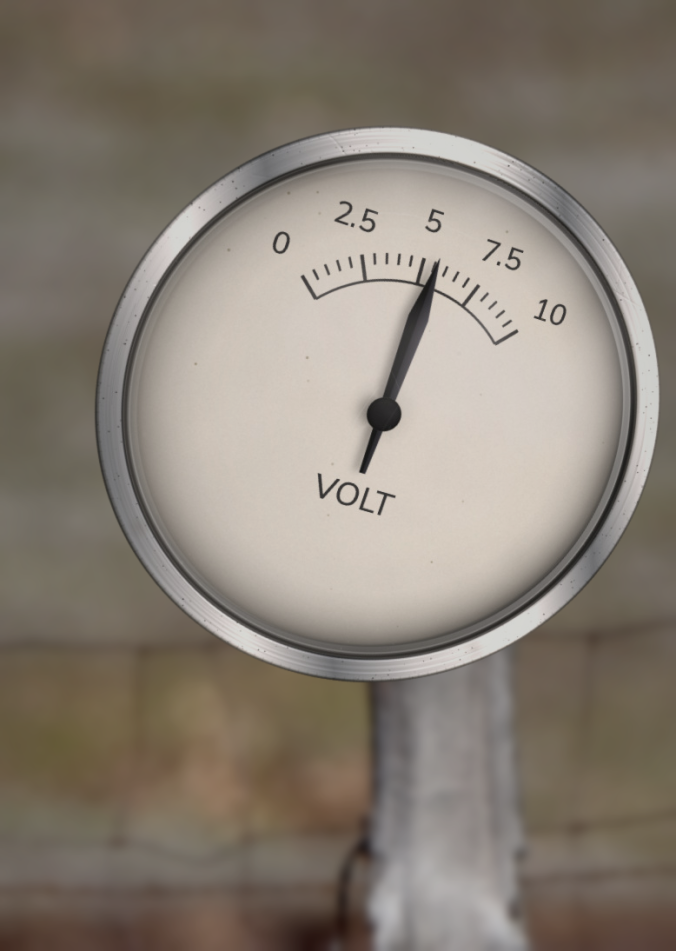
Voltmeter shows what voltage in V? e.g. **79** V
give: **5.5** V
